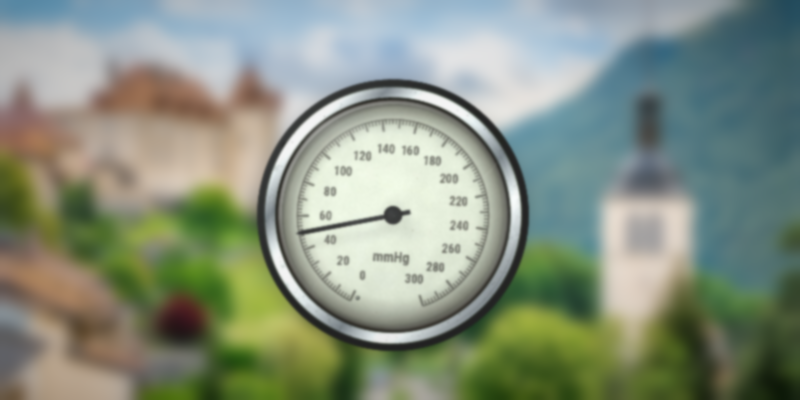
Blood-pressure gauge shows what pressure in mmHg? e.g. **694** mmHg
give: **50** mmHg
